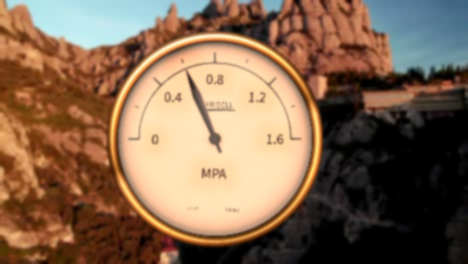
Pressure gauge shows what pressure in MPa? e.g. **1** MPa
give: **0.6** MPa
